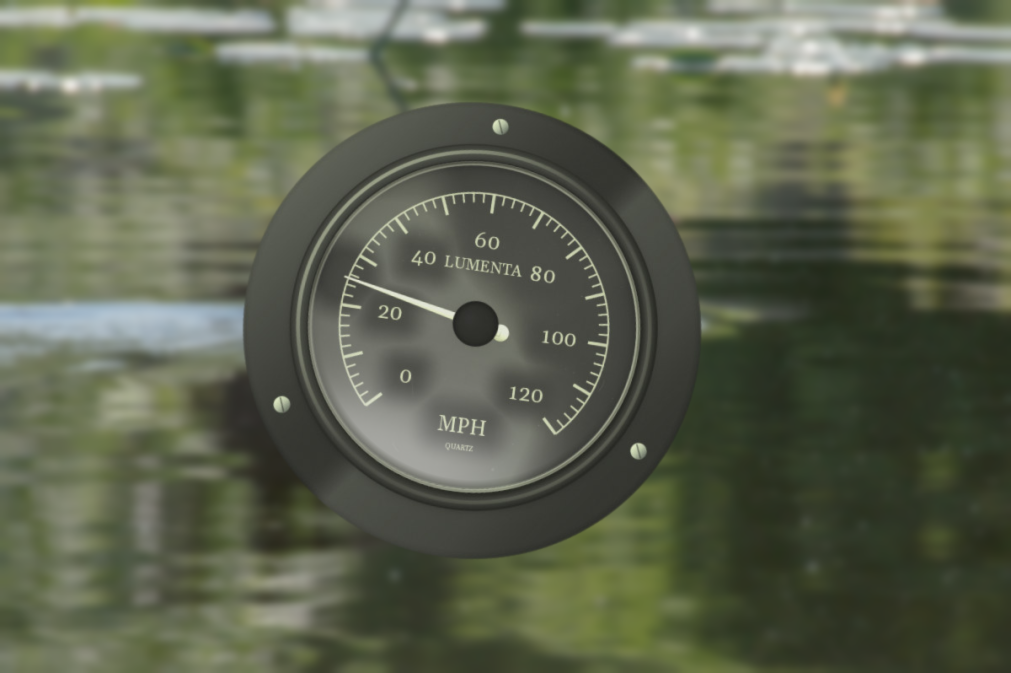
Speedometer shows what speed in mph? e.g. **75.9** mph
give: **25** mph
